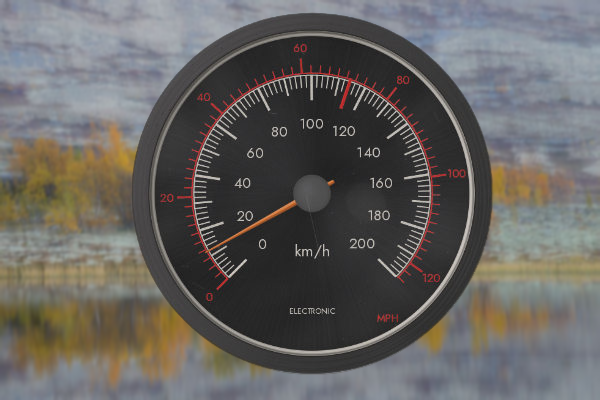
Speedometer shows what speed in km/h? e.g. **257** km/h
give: **12** km/h
